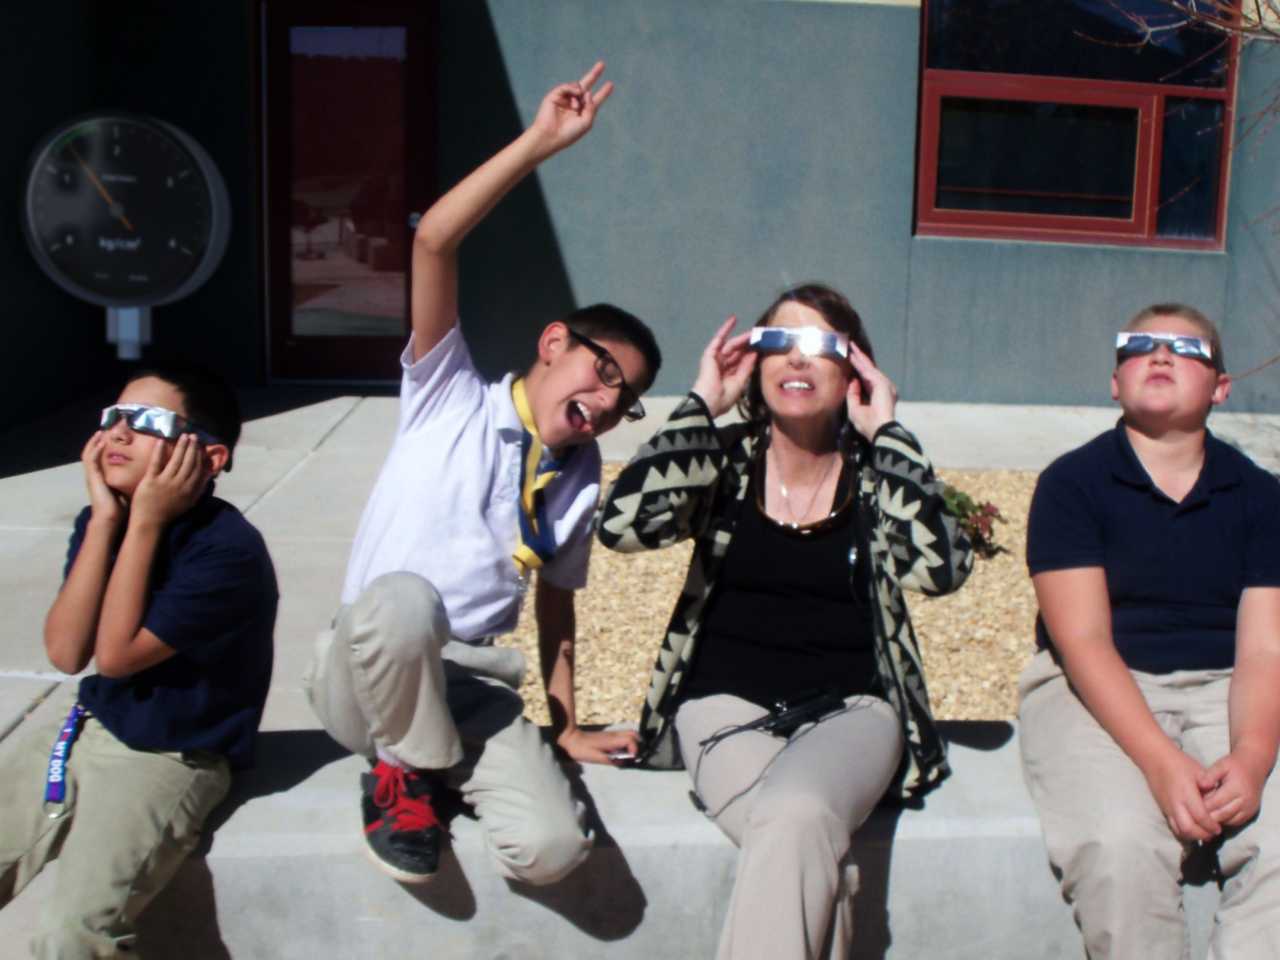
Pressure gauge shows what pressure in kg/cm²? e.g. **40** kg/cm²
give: **1.4** kg/cm²
